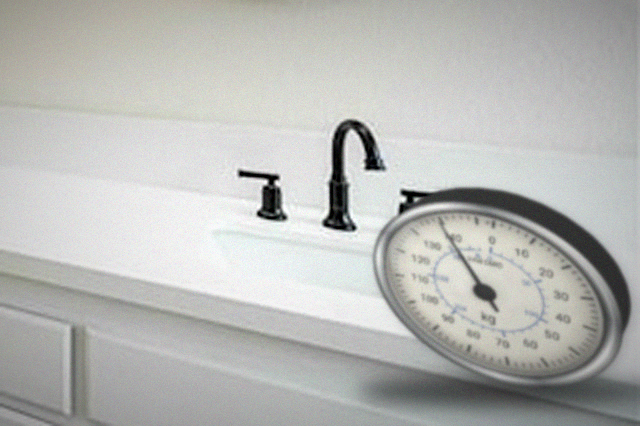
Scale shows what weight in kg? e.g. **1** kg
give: **140** kg
